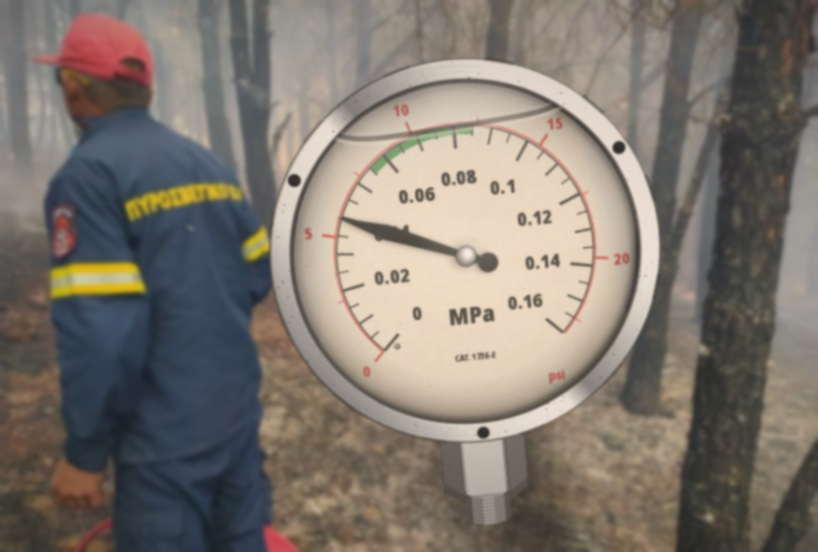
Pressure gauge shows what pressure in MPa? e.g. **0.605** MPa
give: **0.04** MPa
